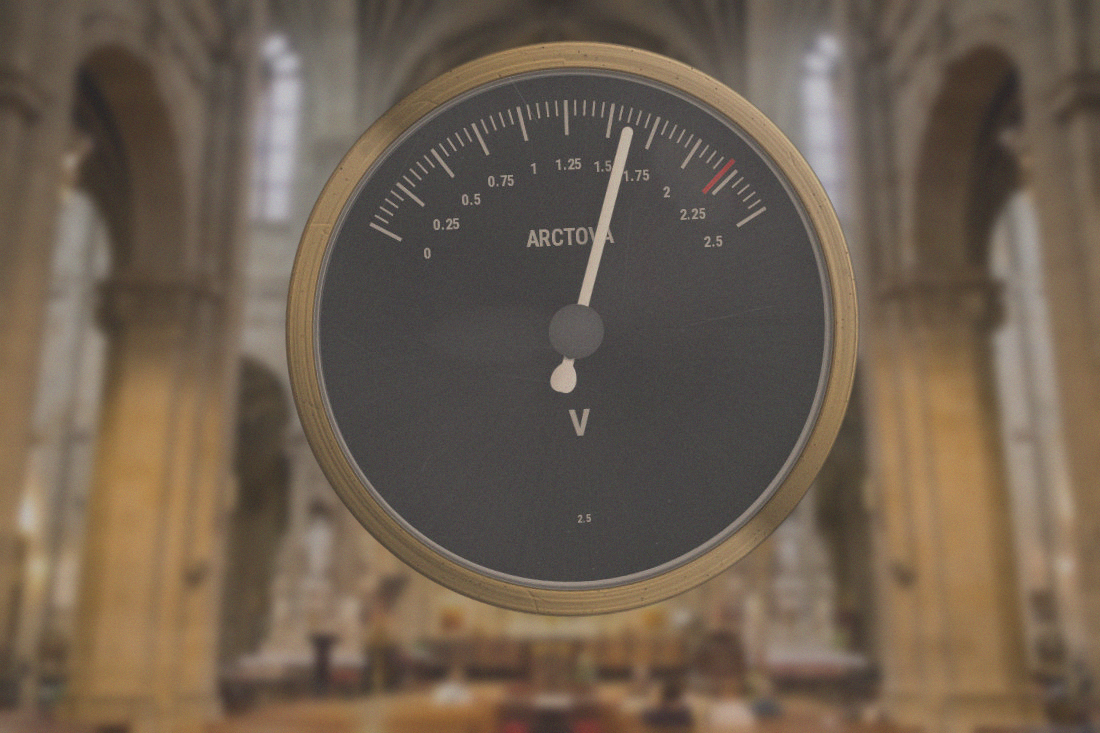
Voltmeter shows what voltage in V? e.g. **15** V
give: **1.6** V
